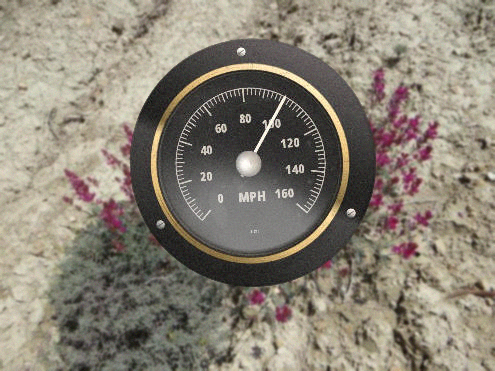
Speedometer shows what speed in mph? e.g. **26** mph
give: **100** mph
